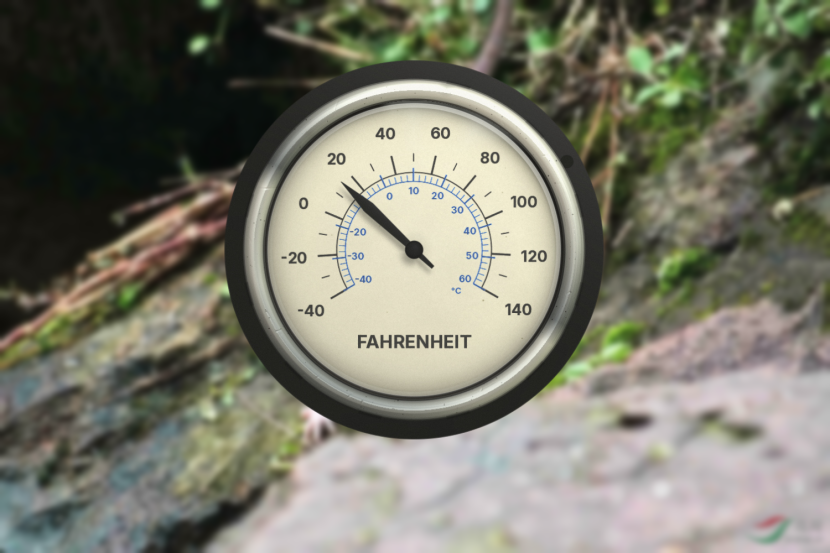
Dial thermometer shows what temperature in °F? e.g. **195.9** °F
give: **15** °F
